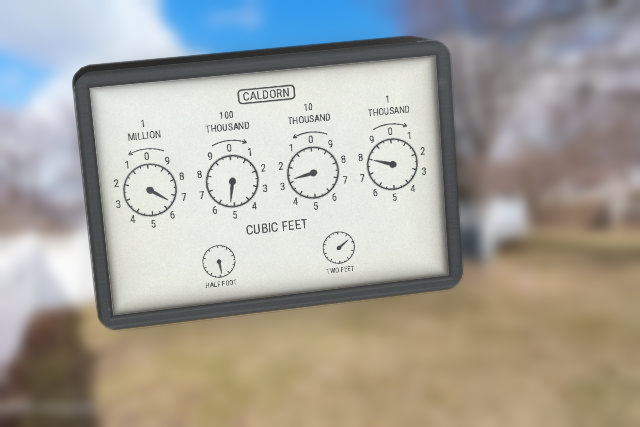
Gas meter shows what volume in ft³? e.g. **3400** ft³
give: **652800** ft³
